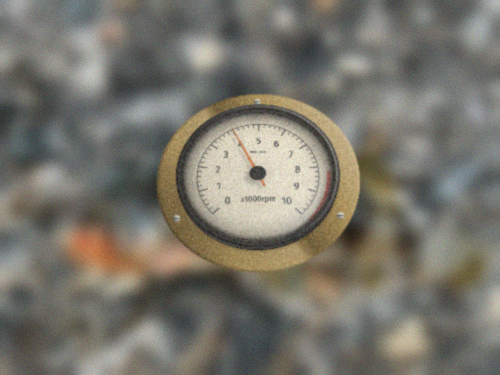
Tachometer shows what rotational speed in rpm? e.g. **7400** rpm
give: **4000** rpm
